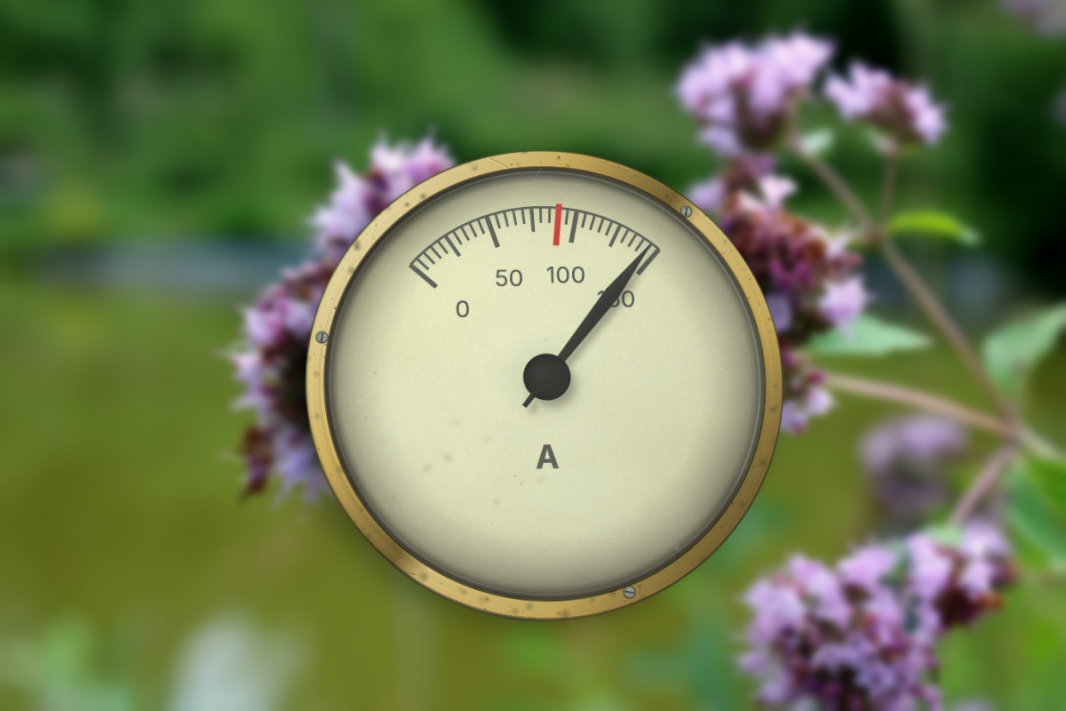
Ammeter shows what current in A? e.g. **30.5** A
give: **145** A
